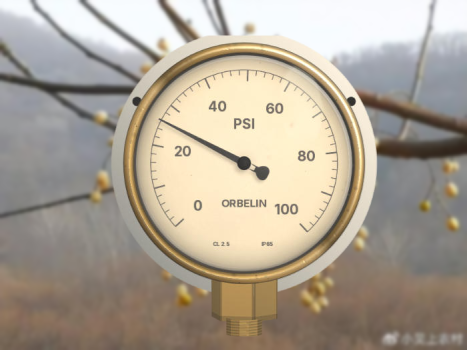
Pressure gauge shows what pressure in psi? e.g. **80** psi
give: **26** psi
